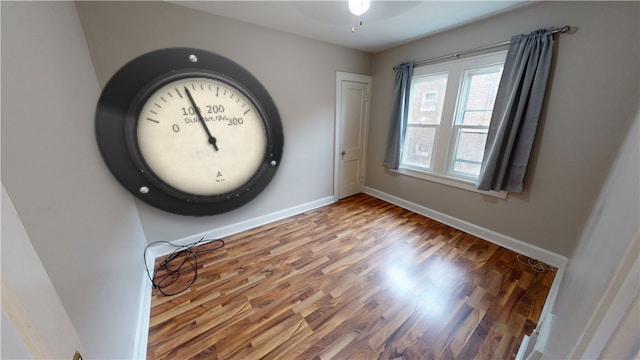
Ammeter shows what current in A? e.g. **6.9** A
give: **120** A
